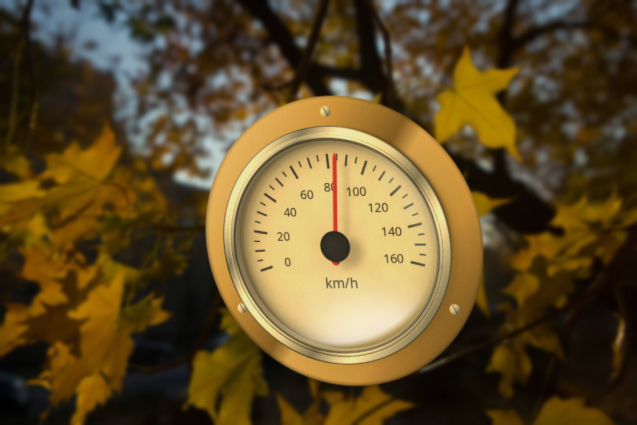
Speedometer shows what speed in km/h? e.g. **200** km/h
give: **85** km/h
